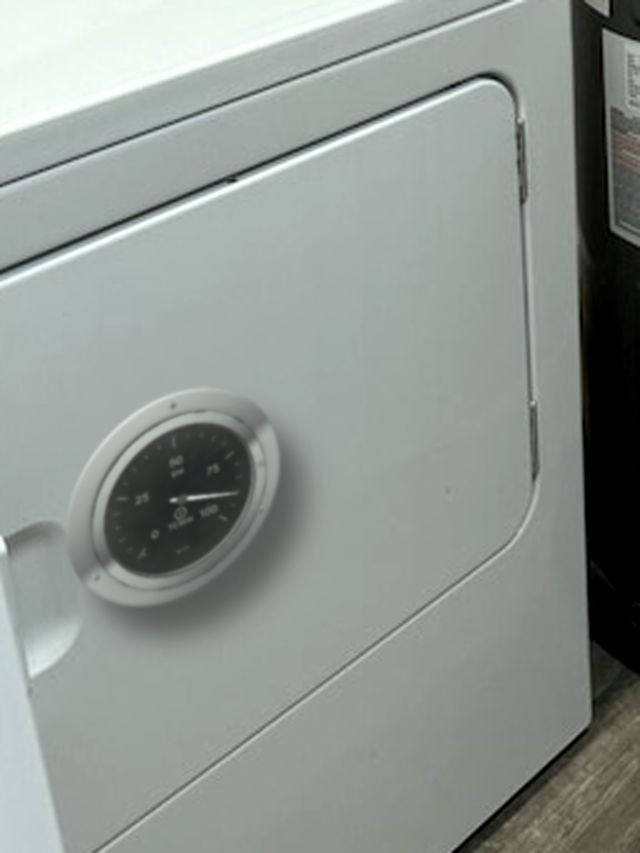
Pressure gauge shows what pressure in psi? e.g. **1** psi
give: **90** psi
